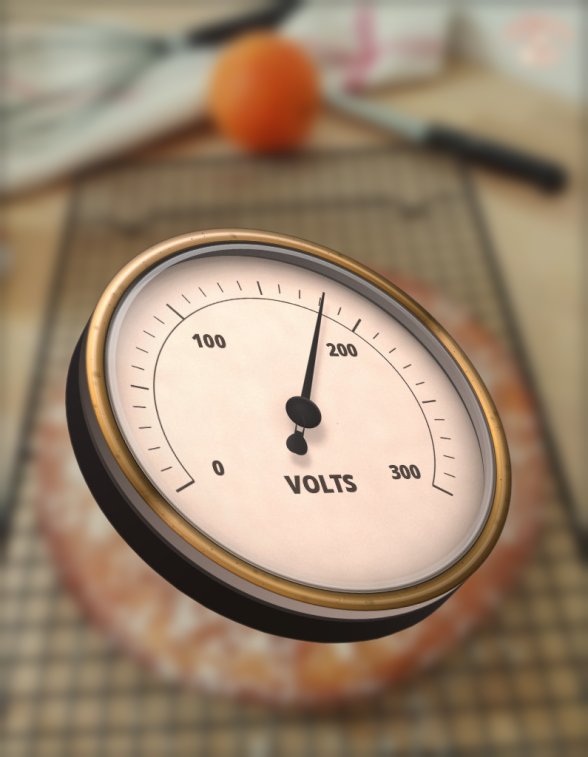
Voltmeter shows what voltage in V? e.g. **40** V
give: **180** V
